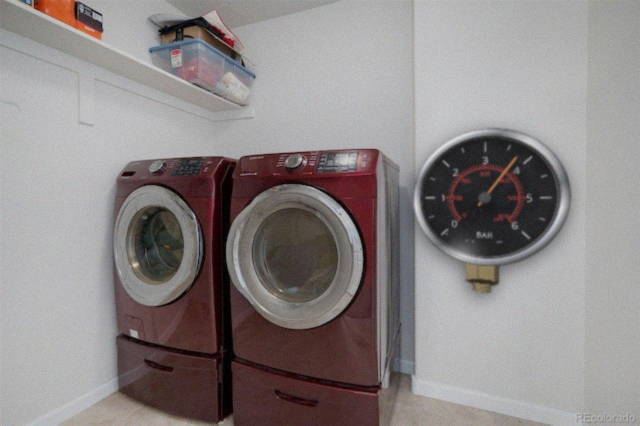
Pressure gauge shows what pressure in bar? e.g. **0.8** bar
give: **3.75** bar
